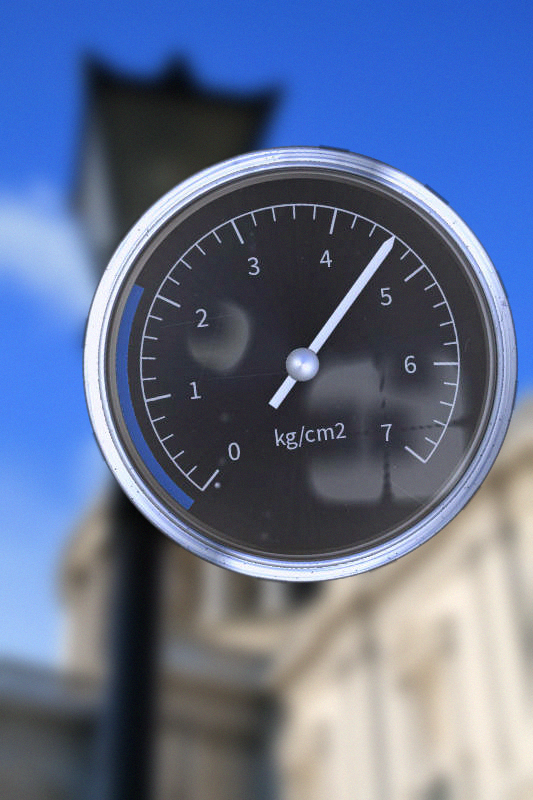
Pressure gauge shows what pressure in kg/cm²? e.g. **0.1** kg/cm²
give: **4.6** kg/cm²
